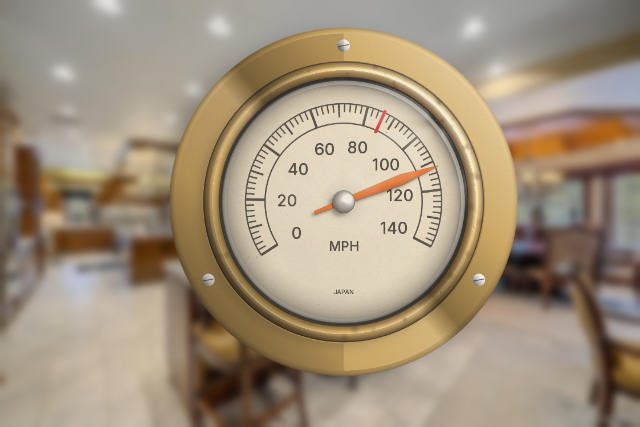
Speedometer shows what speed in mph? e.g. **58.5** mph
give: **112** mph
